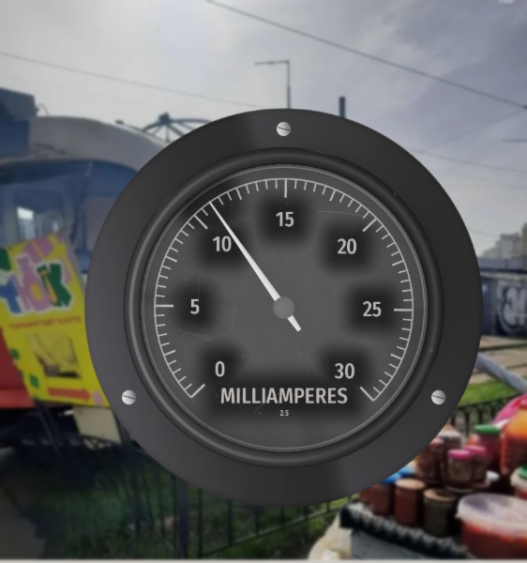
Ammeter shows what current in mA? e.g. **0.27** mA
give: **11** mA
